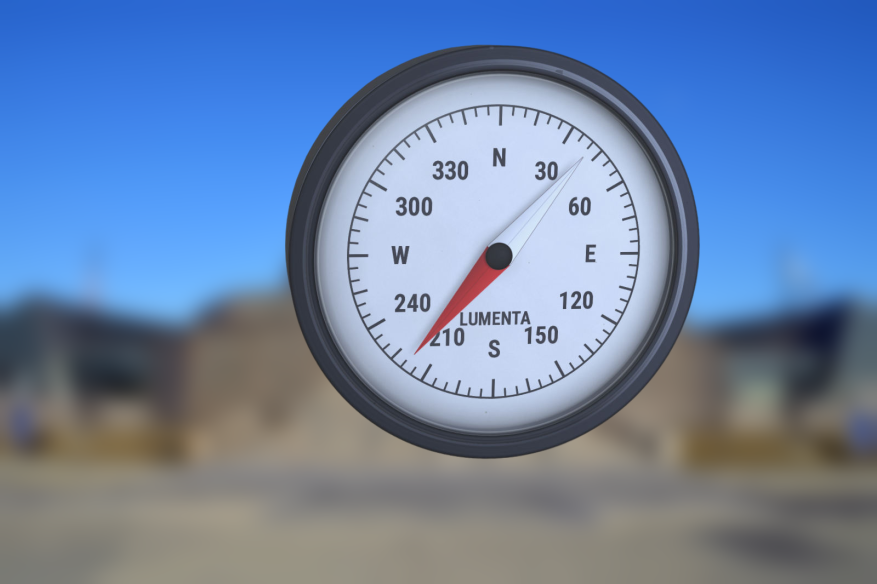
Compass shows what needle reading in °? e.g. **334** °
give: **220** °
